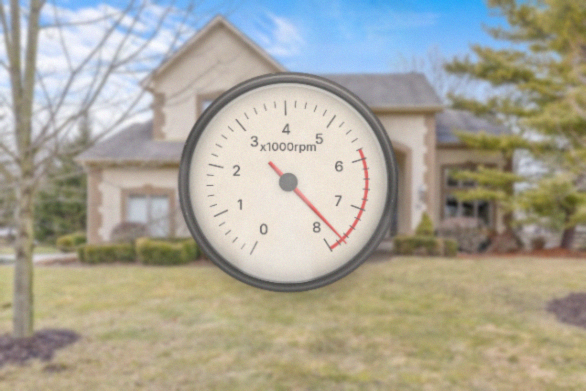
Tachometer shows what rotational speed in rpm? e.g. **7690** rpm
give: **7700** rpm
